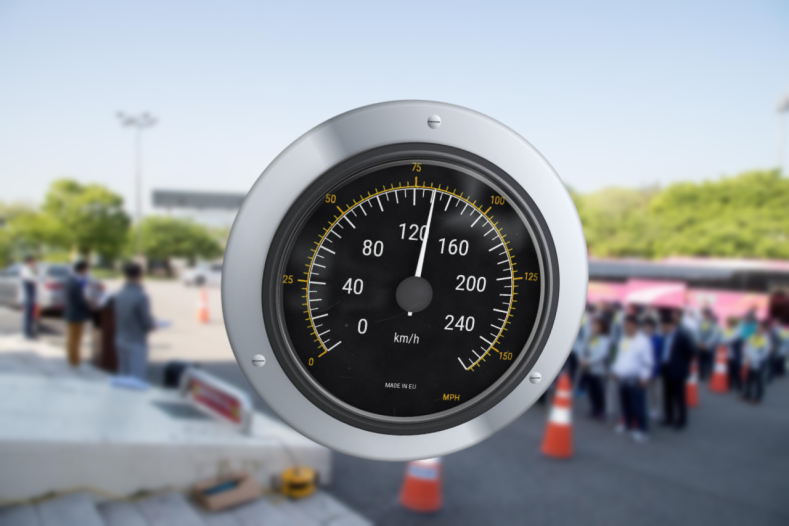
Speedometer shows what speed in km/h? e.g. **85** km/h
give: **130** km/h
